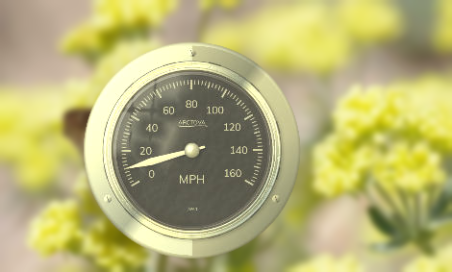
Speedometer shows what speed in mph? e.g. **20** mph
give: **10** mph
